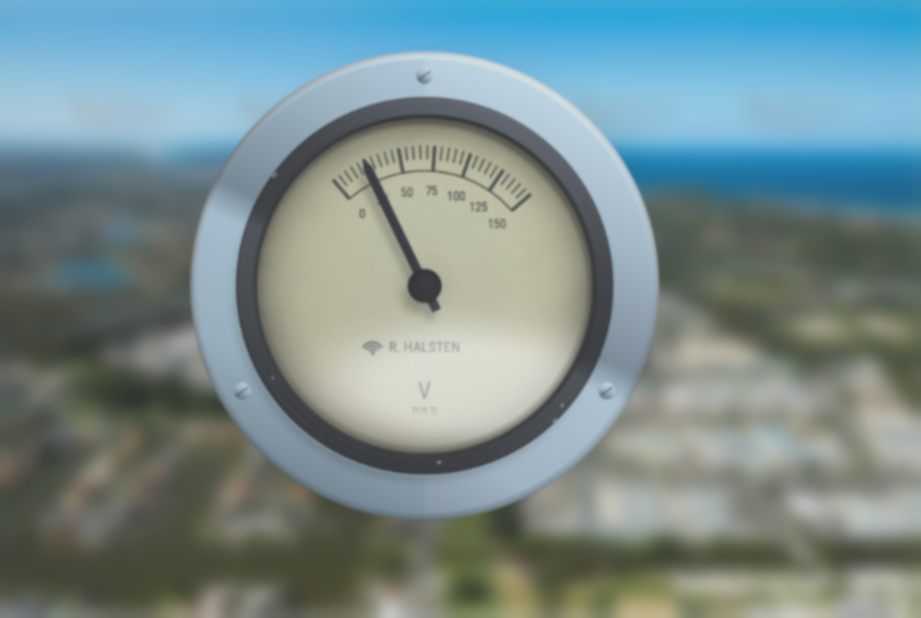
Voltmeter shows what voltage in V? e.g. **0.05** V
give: **25** V
